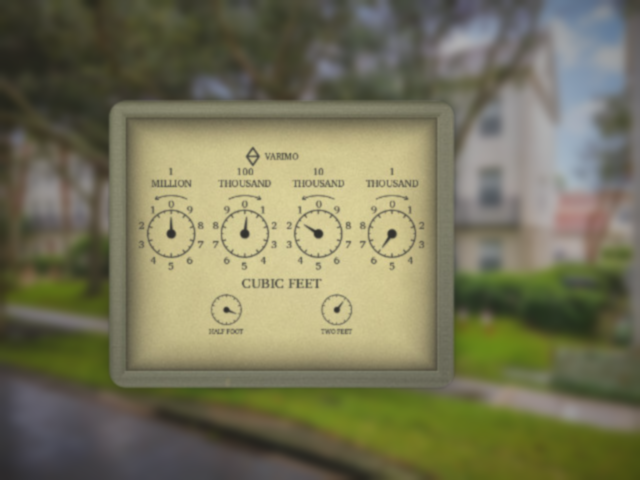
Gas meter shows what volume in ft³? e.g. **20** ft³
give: **1600** ft³
